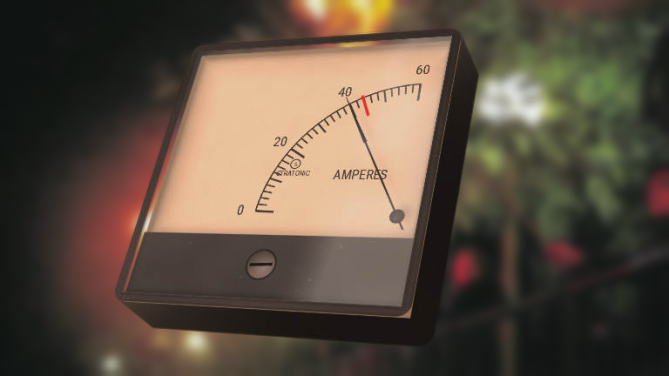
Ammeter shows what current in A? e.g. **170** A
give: **40** A
